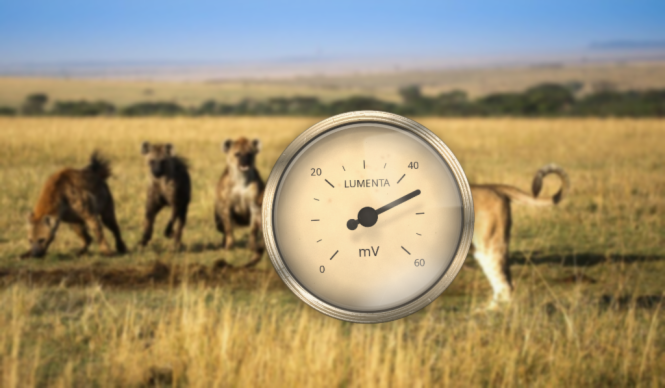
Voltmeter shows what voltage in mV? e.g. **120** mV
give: **45** mV
